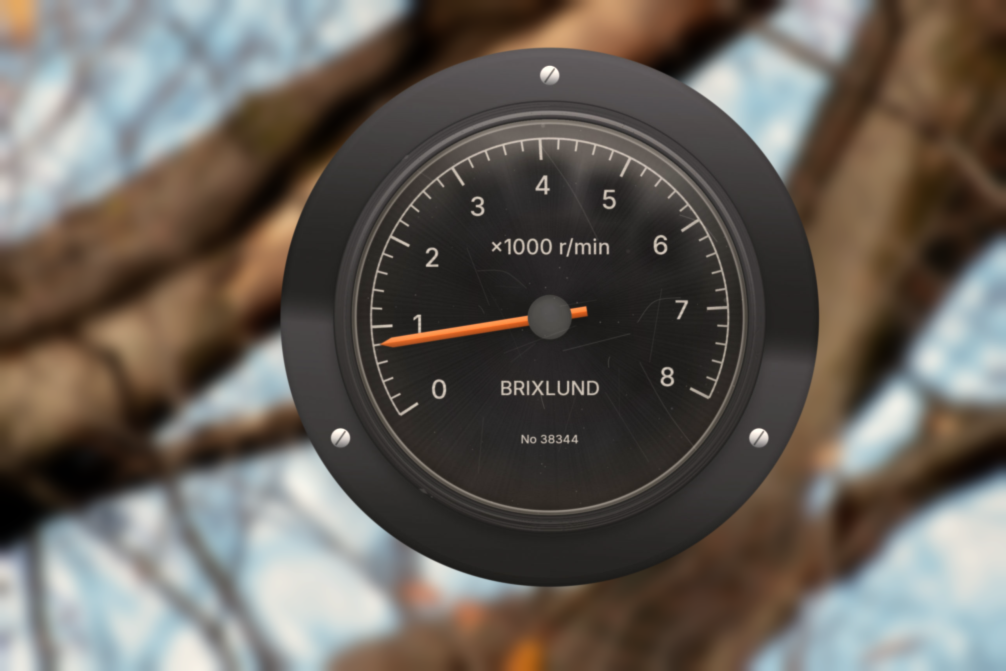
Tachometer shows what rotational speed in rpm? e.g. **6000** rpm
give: **800** rpm
